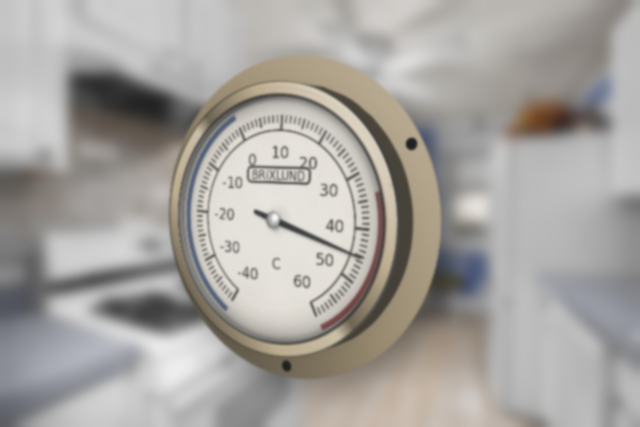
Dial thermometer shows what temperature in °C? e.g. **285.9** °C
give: **45** °C
